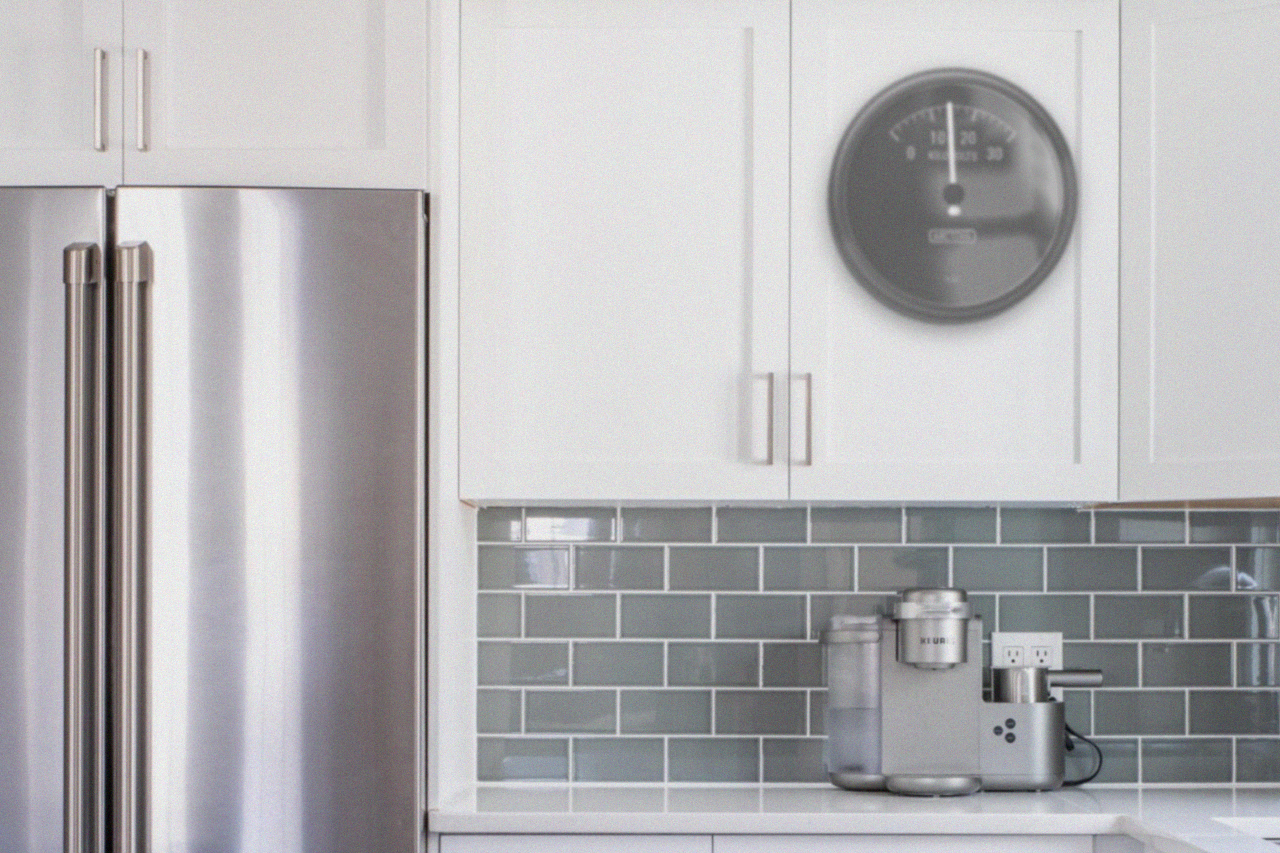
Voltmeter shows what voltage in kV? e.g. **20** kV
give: **14** kV
